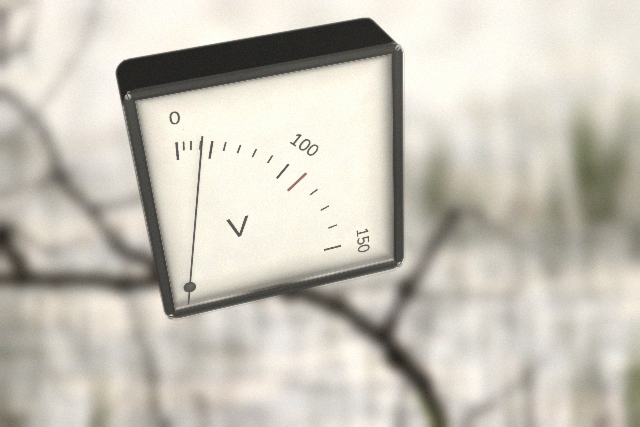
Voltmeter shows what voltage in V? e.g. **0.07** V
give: **40** V
